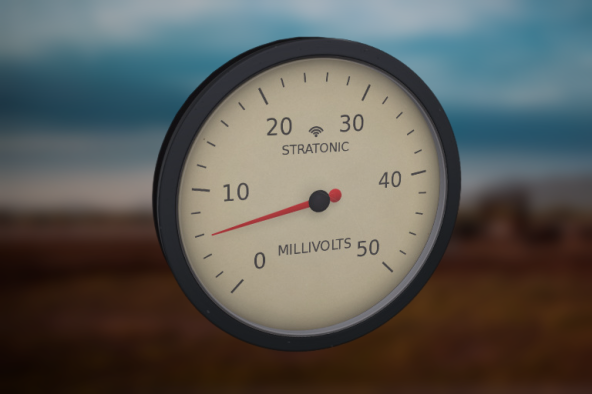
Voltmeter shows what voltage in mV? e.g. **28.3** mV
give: **6** mV
